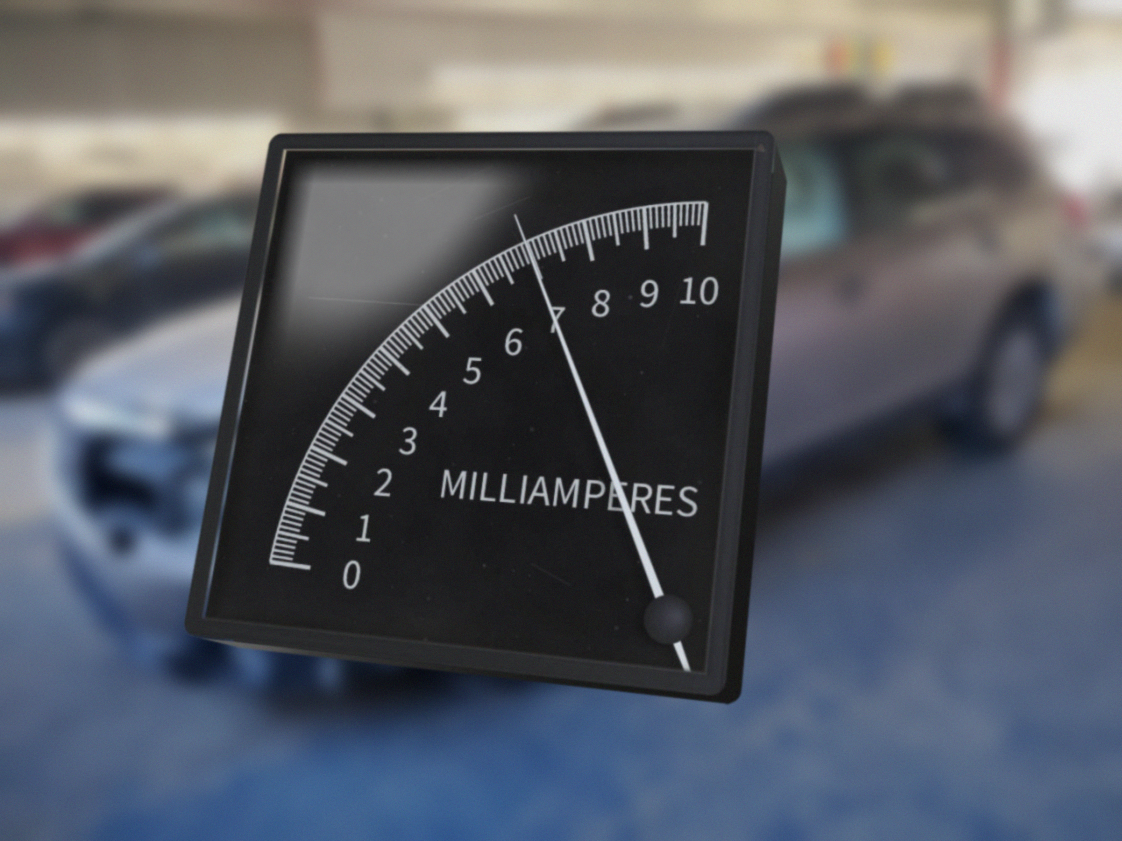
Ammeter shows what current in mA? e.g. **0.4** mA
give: **7** mA
